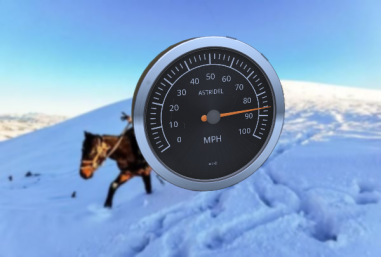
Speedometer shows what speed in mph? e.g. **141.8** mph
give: **86** mph
